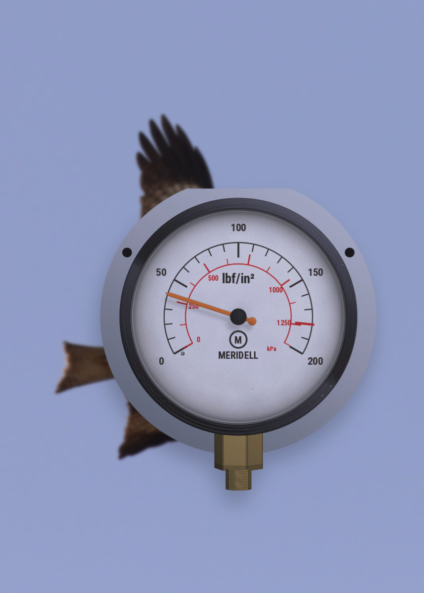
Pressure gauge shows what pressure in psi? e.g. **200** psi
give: **40** psi
